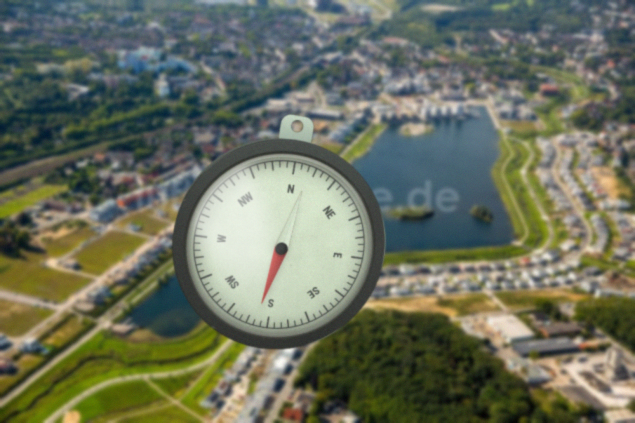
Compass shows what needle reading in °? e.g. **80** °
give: **190** °
